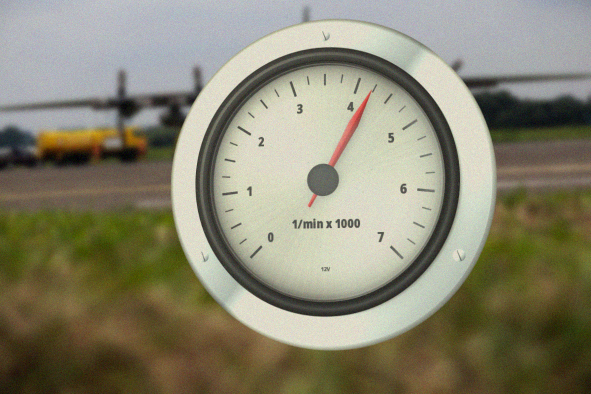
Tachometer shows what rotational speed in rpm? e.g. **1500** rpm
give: **4250** rpm
